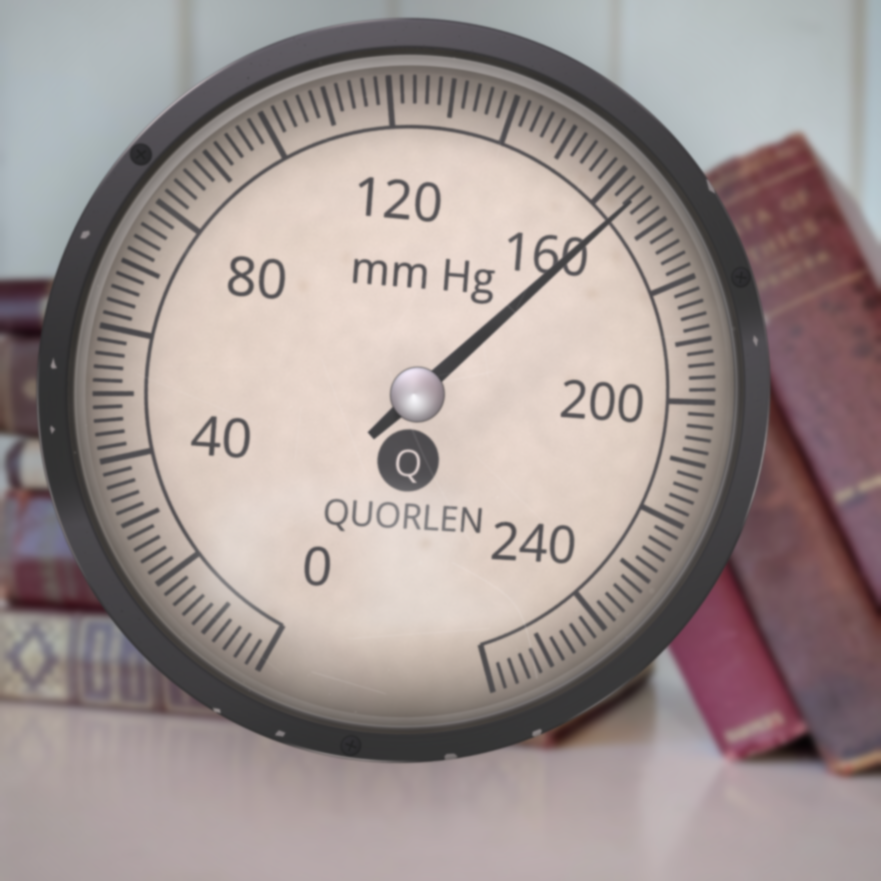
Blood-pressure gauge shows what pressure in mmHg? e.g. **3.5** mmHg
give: **164** mmHg
